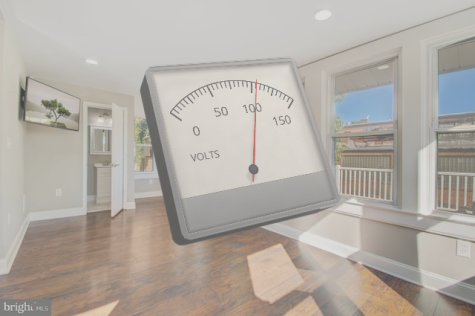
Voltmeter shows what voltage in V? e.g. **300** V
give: **105** V
